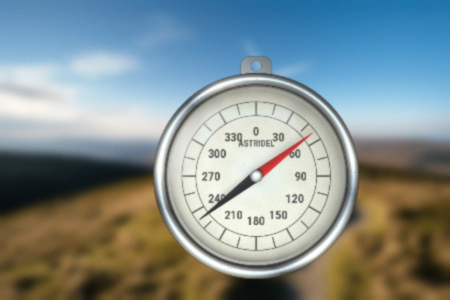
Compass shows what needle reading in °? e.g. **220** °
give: **52.5** °
